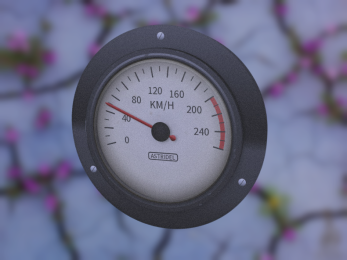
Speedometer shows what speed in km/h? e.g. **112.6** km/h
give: **50** km/h
